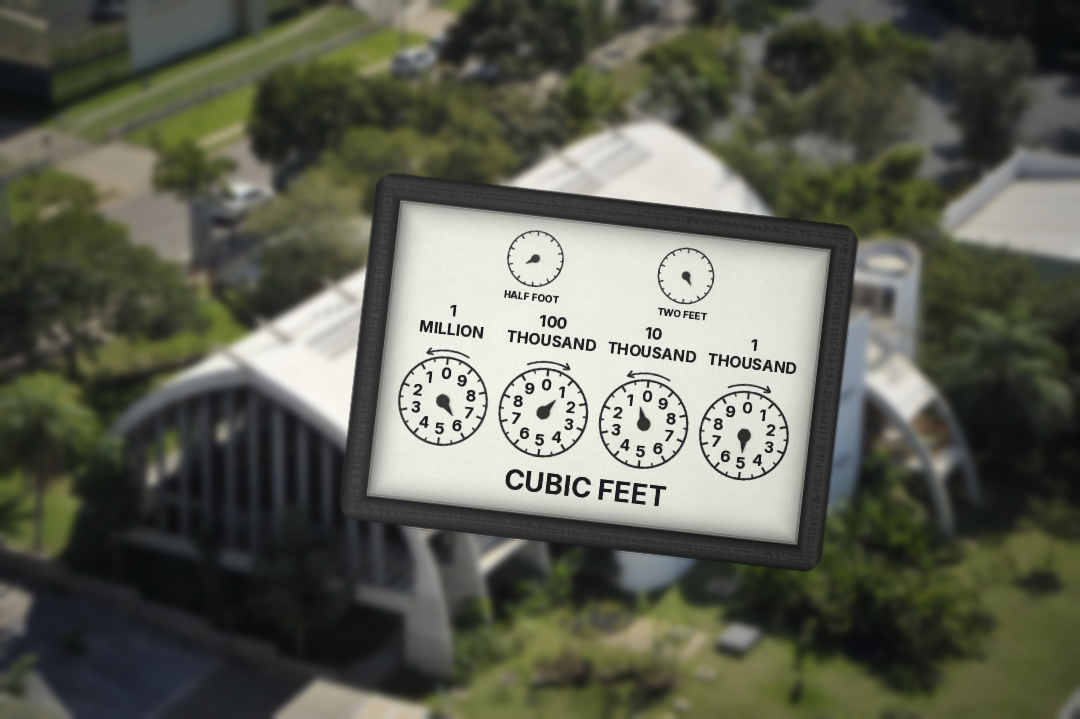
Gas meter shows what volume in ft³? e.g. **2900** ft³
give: **610500** ft³
